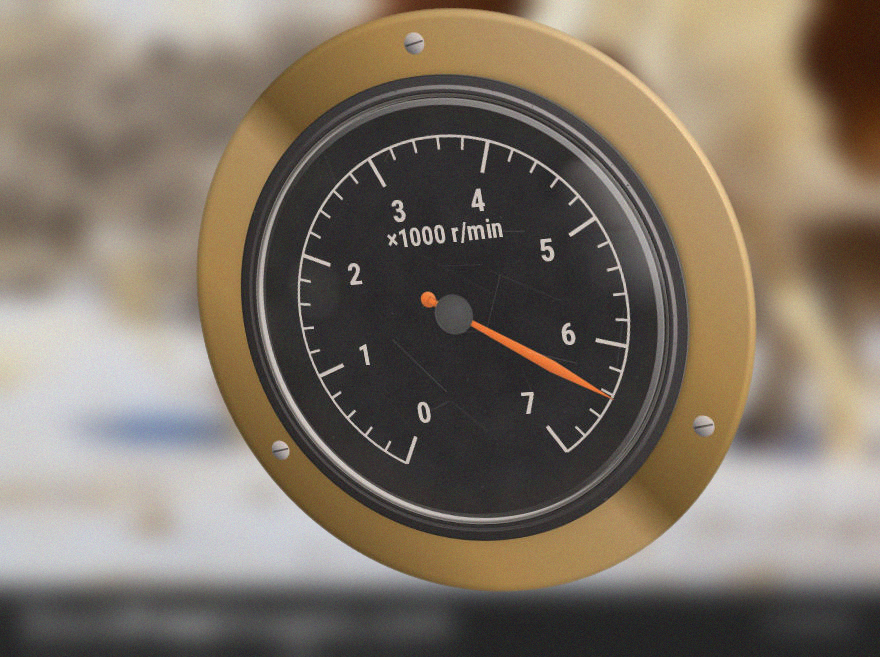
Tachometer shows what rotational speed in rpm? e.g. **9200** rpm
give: **6400** rpm
